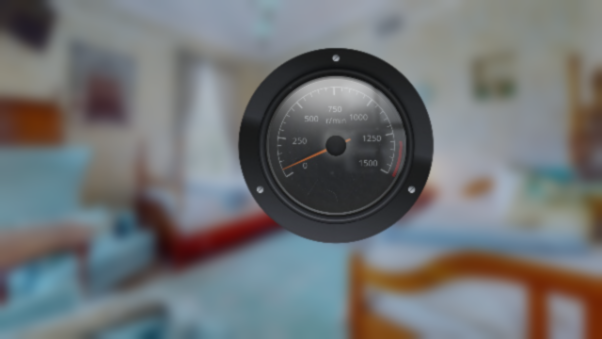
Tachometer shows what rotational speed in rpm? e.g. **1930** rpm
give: **50** rpm
